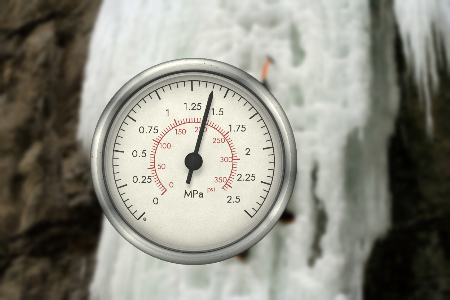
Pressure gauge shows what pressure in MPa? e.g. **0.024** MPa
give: **1.4** MPa
